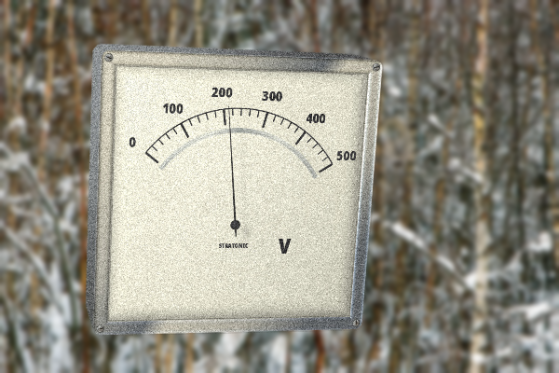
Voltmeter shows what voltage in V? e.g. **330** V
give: **210** V
